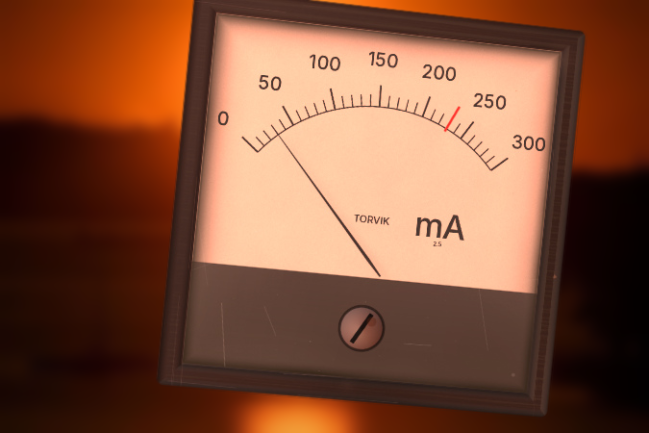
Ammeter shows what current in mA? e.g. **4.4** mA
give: **30** mA
